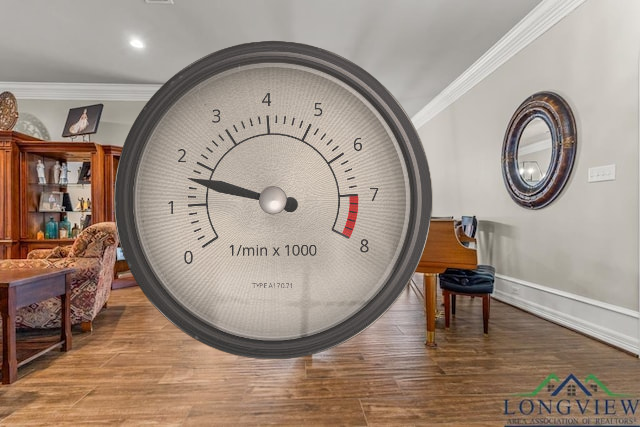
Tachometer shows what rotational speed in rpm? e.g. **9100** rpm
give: **1600** rpm
